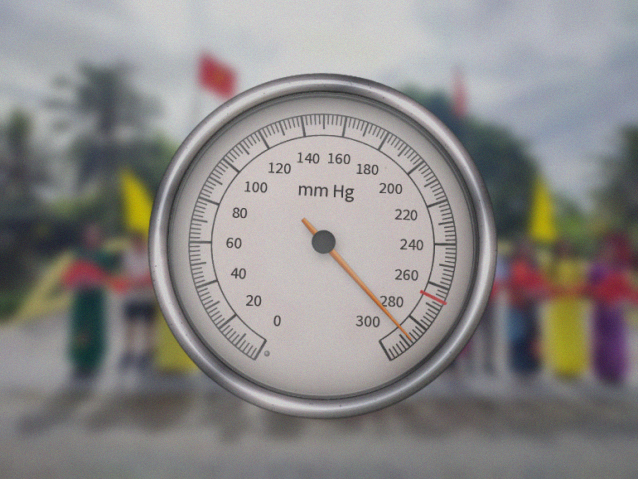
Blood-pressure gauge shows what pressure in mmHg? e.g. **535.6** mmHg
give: **288** mmHg
